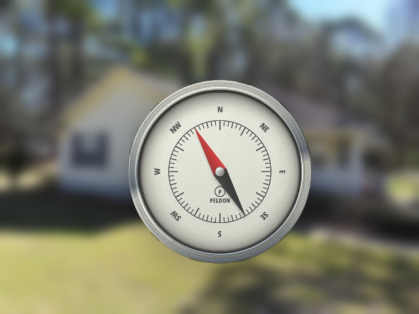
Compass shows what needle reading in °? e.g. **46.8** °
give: **330** °
